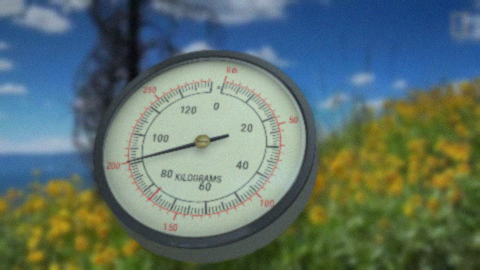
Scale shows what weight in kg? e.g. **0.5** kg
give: **90** kg
